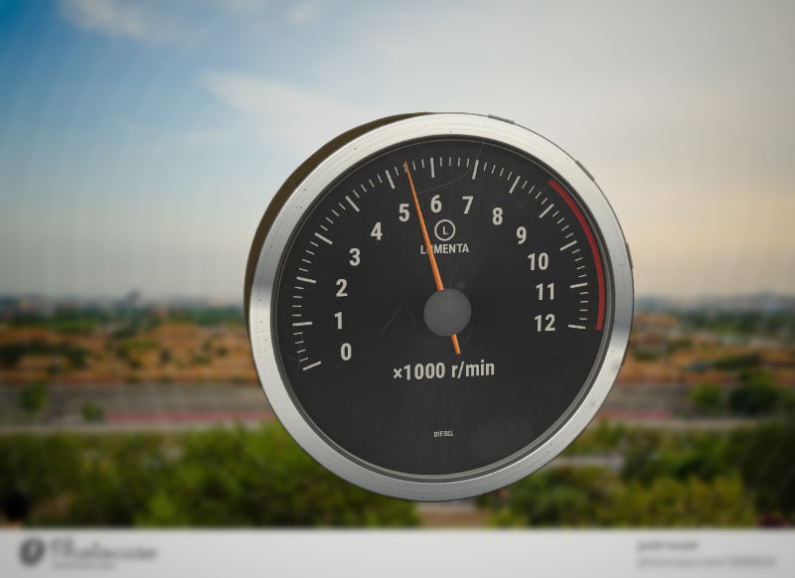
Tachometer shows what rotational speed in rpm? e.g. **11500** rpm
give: **5400** rpm
